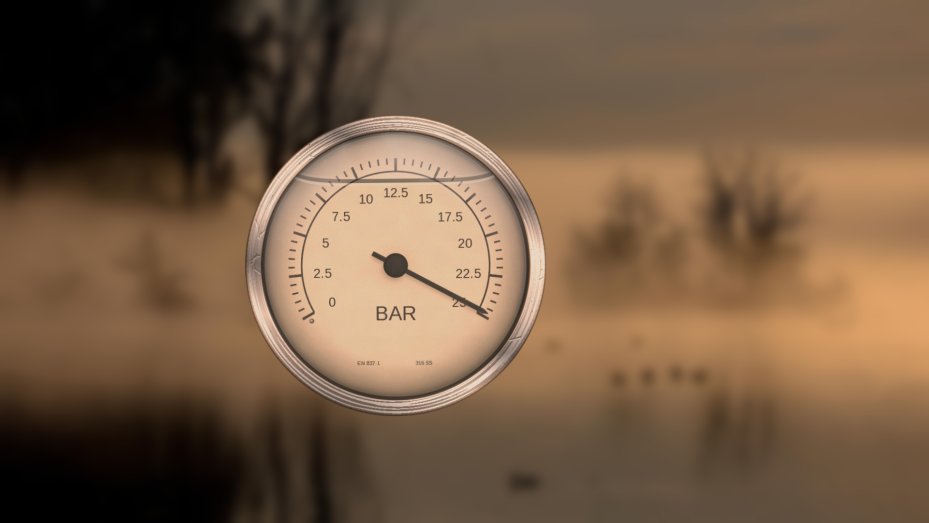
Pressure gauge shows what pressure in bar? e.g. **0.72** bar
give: **24.75** bar
